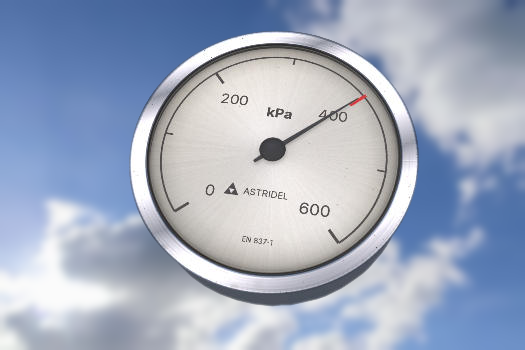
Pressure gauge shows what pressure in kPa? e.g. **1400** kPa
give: **400** kPa
